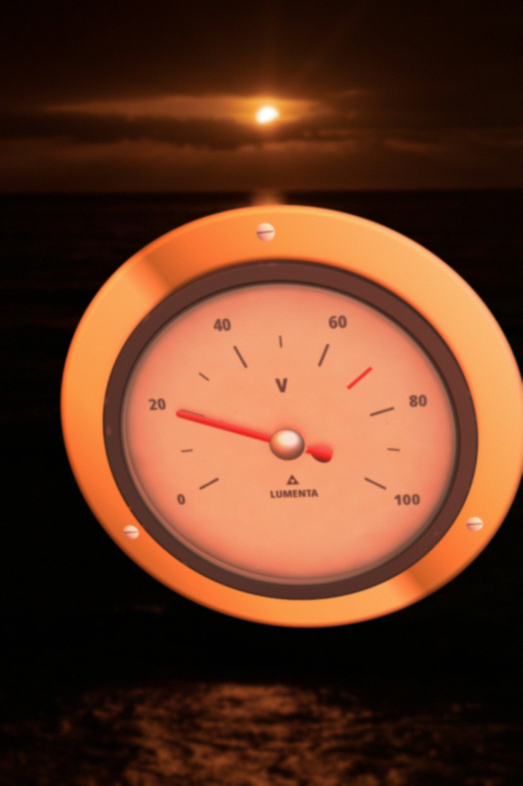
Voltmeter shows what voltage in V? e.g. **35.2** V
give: **20** V
